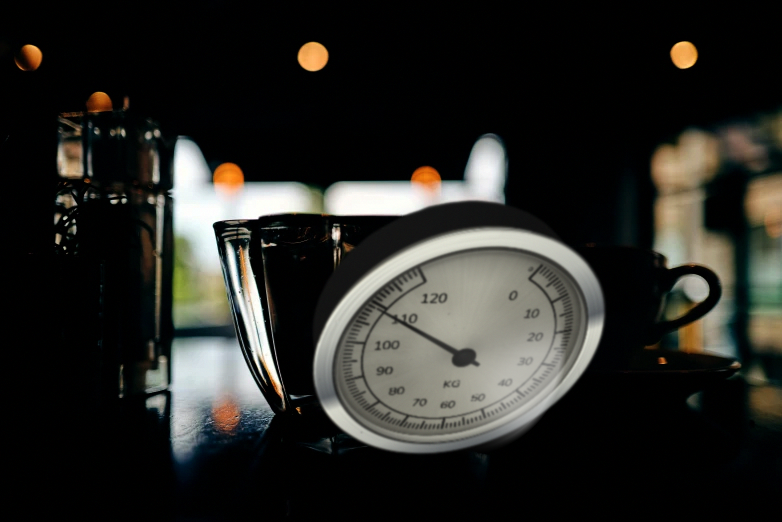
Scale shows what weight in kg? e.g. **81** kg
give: **110** kg
